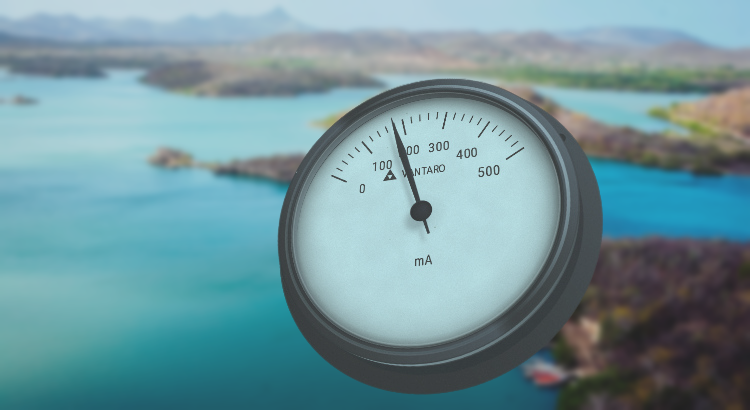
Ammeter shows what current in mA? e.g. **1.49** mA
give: **180** mA
